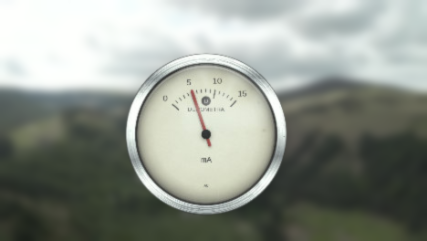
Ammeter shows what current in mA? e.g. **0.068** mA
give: **5** mA
